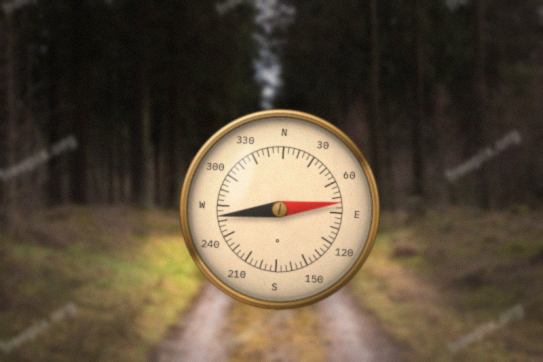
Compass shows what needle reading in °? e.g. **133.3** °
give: **80** °
